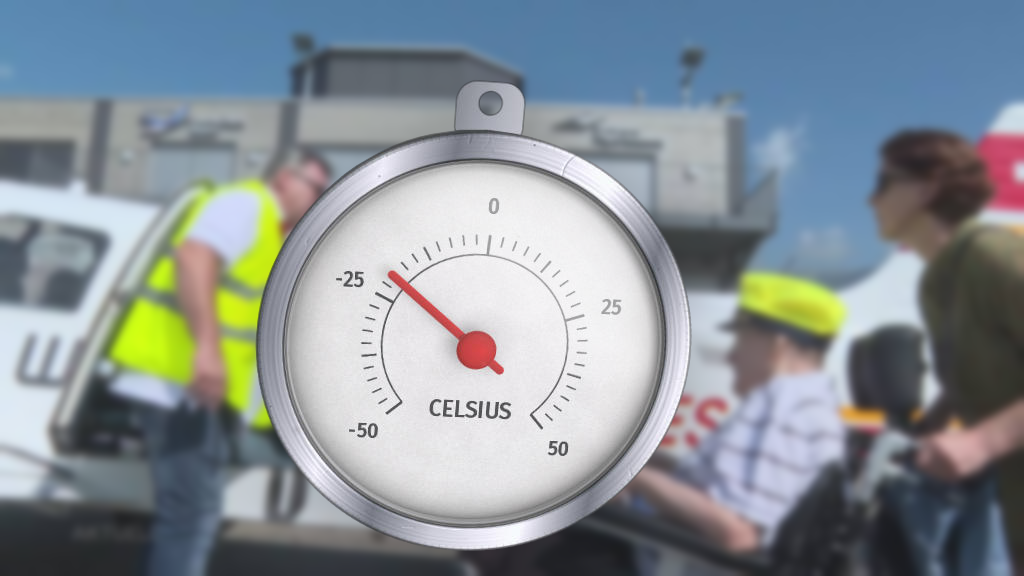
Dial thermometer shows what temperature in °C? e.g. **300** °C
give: **-20** °C
